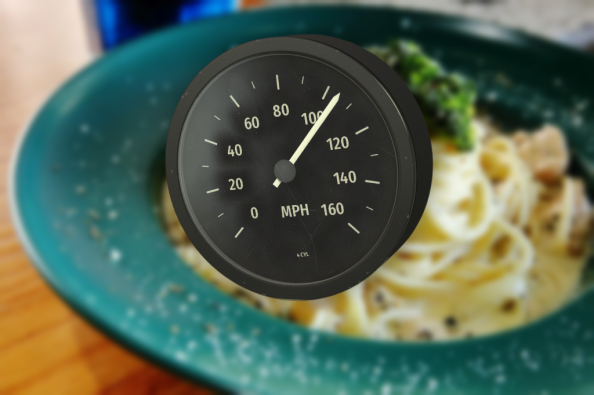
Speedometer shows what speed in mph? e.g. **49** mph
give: **105** mph
